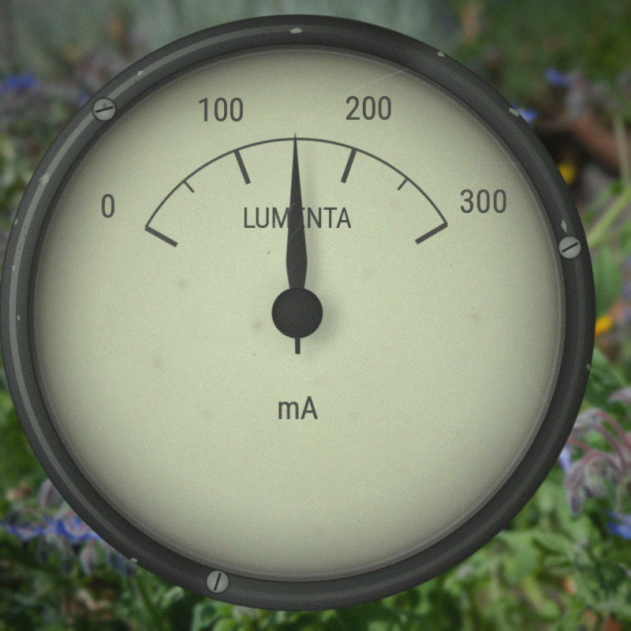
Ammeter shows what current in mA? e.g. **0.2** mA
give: **150** mA
